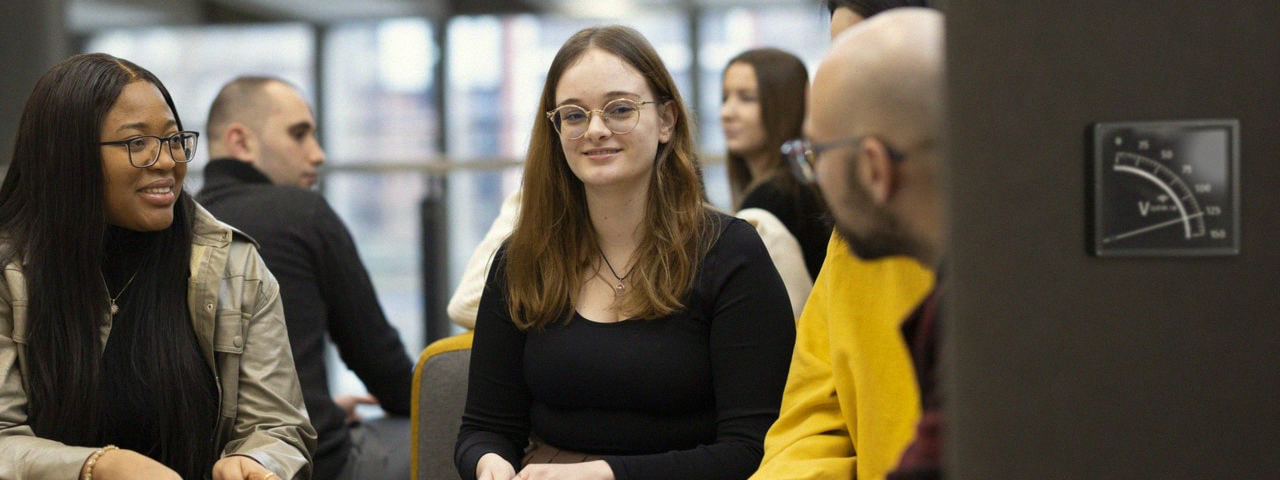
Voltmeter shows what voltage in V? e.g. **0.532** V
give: **125** V
